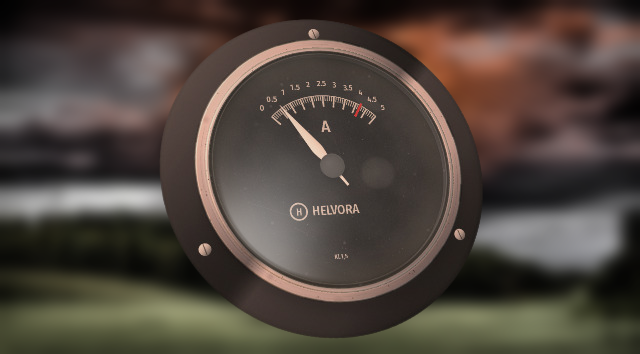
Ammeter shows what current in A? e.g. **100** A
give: **0.5** A
